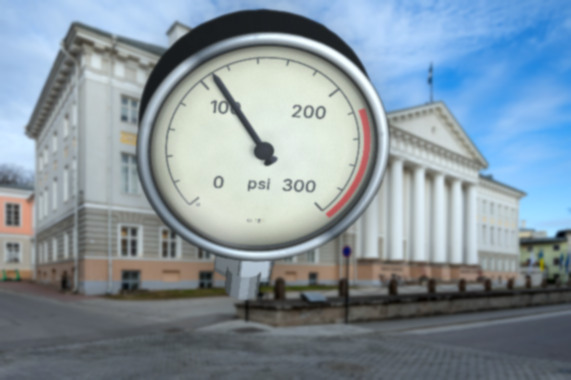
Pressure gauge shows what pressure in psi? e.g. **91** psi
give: **110** psi
